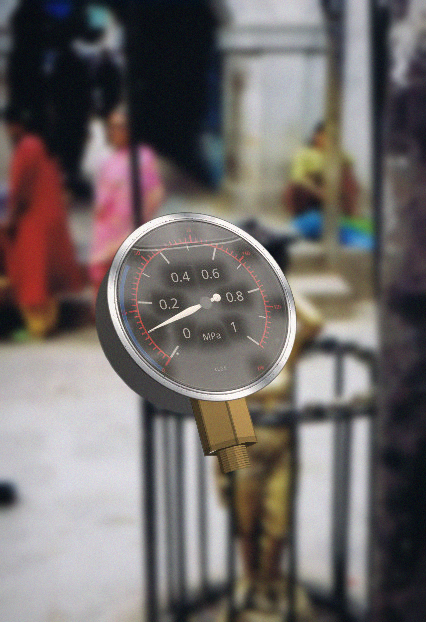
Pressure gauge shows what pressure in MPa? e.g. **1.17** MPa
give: **0.1** MPa
